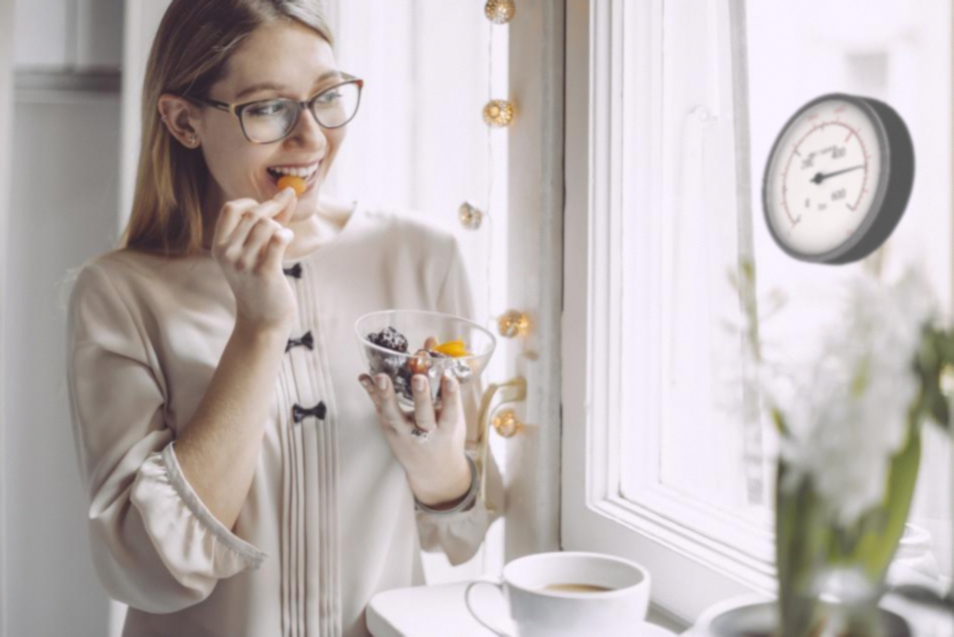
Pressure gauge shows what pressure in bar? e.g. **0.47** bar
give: **500** bar
